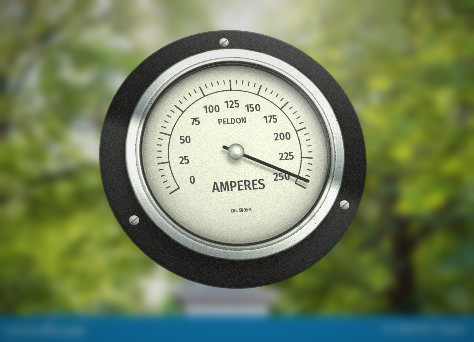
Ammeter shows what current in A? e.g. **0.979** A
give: **245** A
